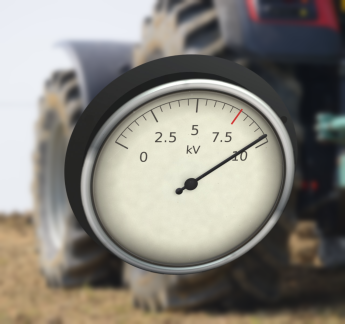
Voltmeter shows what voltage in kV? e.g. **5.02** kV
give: **9.5** kV
